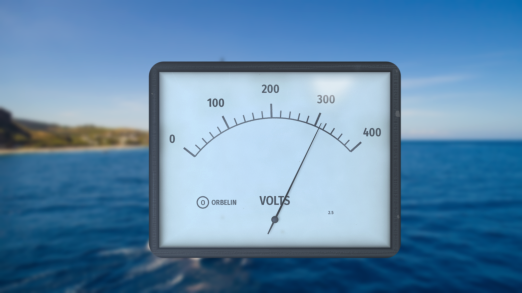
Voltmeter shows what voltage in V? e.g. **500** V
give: **310** V
